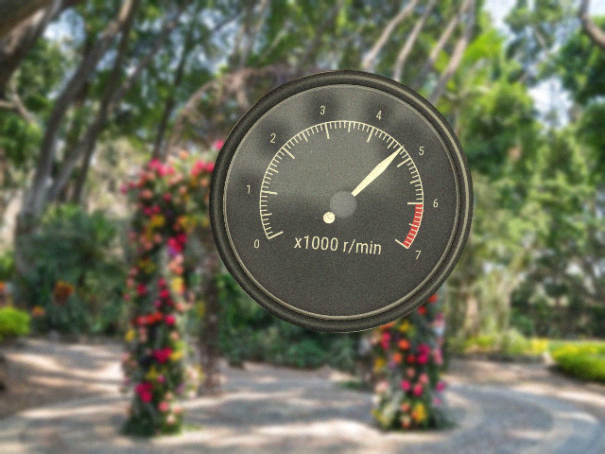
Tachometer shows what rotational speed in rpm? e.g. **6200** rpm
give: **4700** rpm
